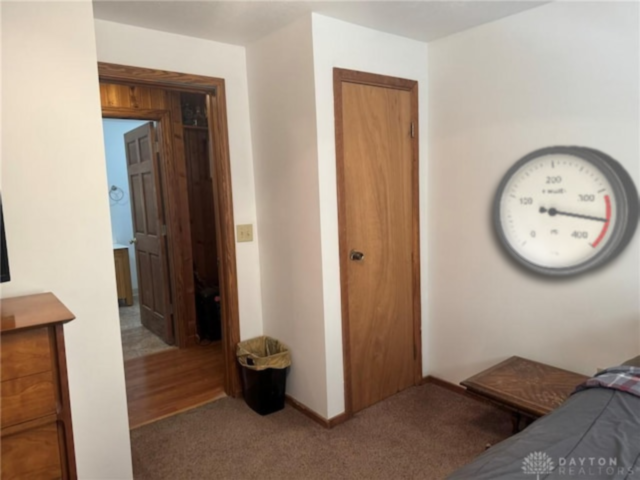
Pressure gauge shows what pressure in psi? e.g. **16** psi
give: **350** psi
